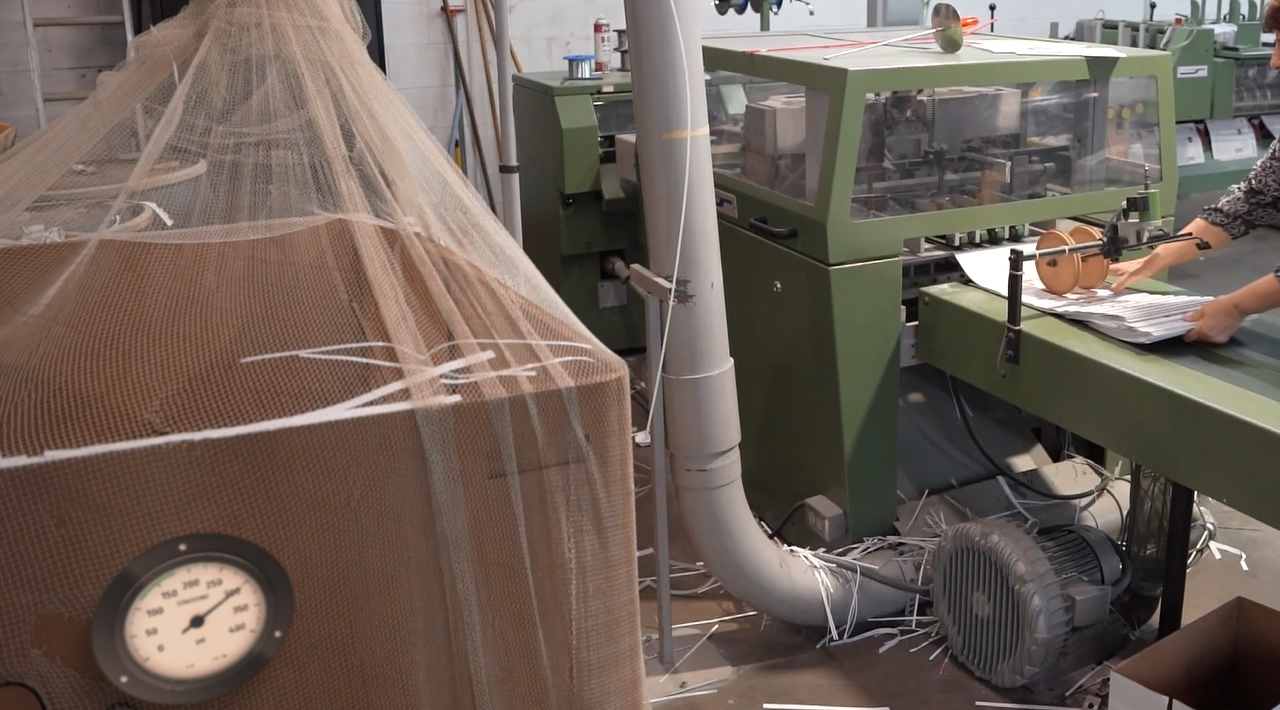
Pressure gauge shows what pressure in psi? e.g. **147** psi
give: **300** psi
